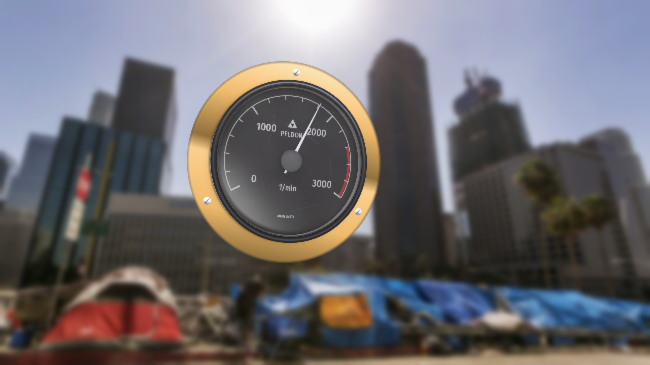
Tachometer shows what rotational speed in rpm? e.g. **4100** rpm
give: **1800** rpm
